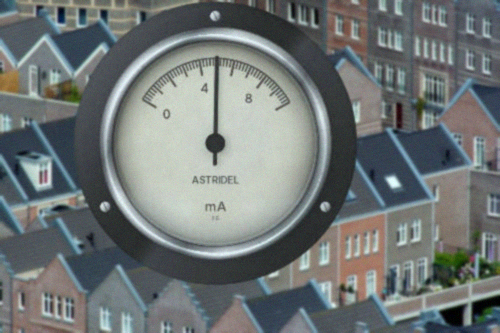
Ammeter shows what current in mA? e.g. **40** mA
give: **5** mA
